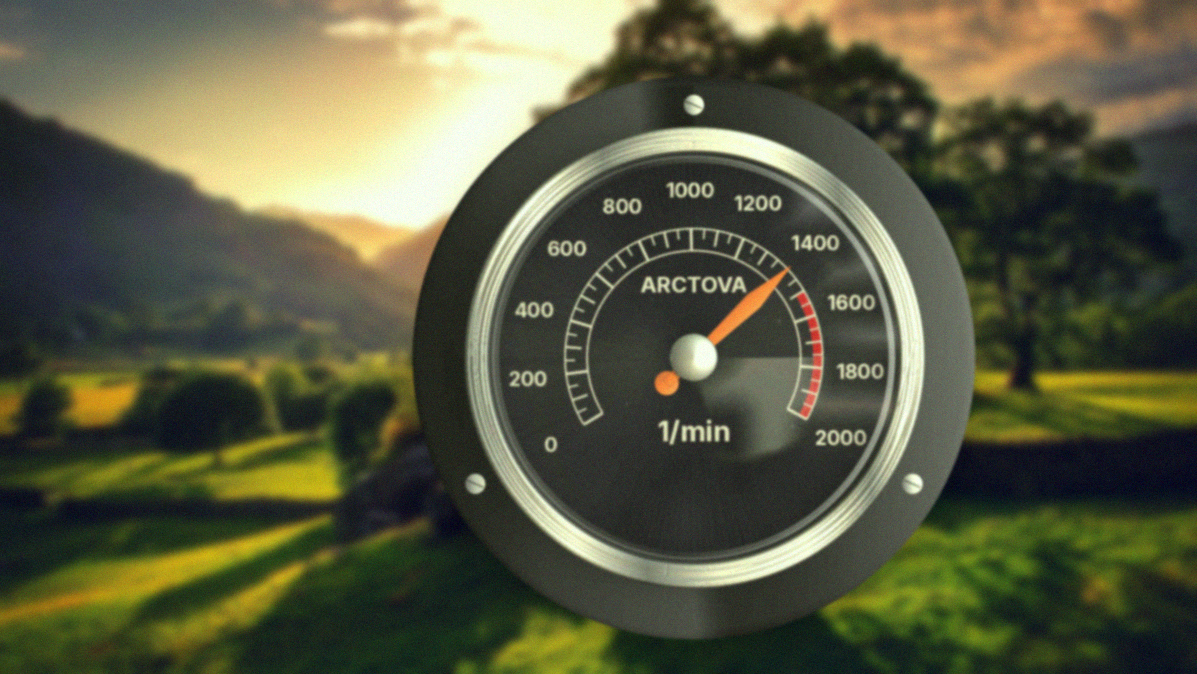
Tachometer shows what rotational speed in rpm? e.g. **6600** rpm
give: **1400** rpm
